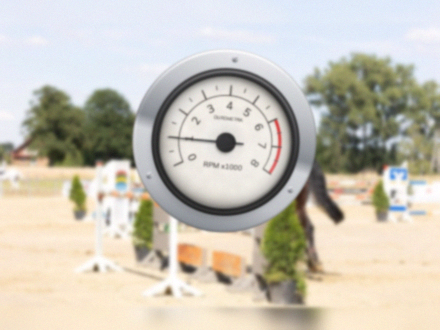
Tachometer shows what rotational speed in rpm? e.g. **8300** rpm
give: **1000** rpm
